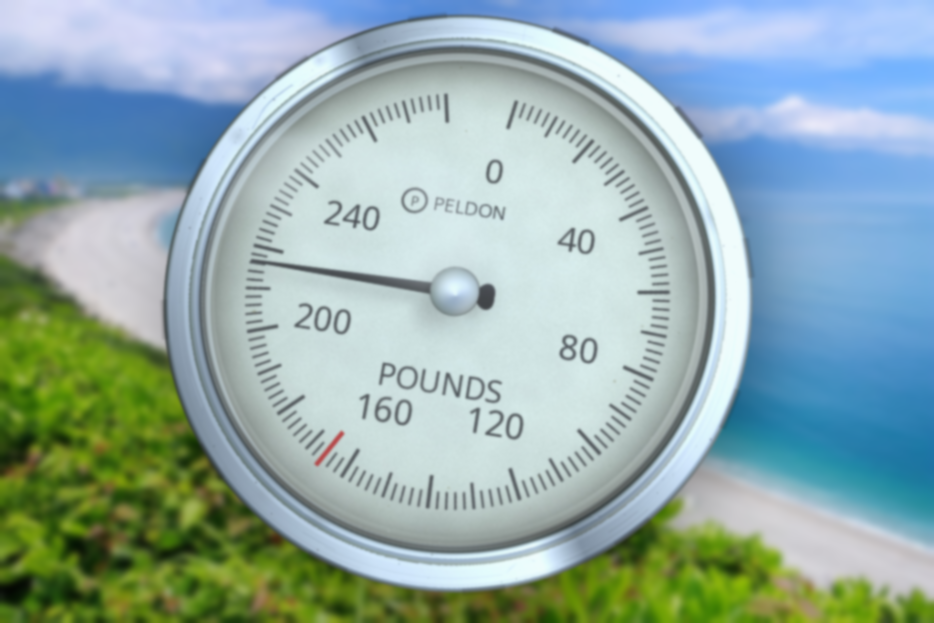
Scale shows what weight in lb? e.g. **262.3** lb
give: **216** lb
